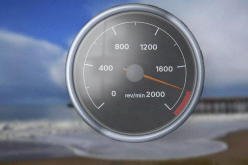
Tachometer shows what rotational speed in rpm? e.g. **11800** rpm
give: **1800** rpm
